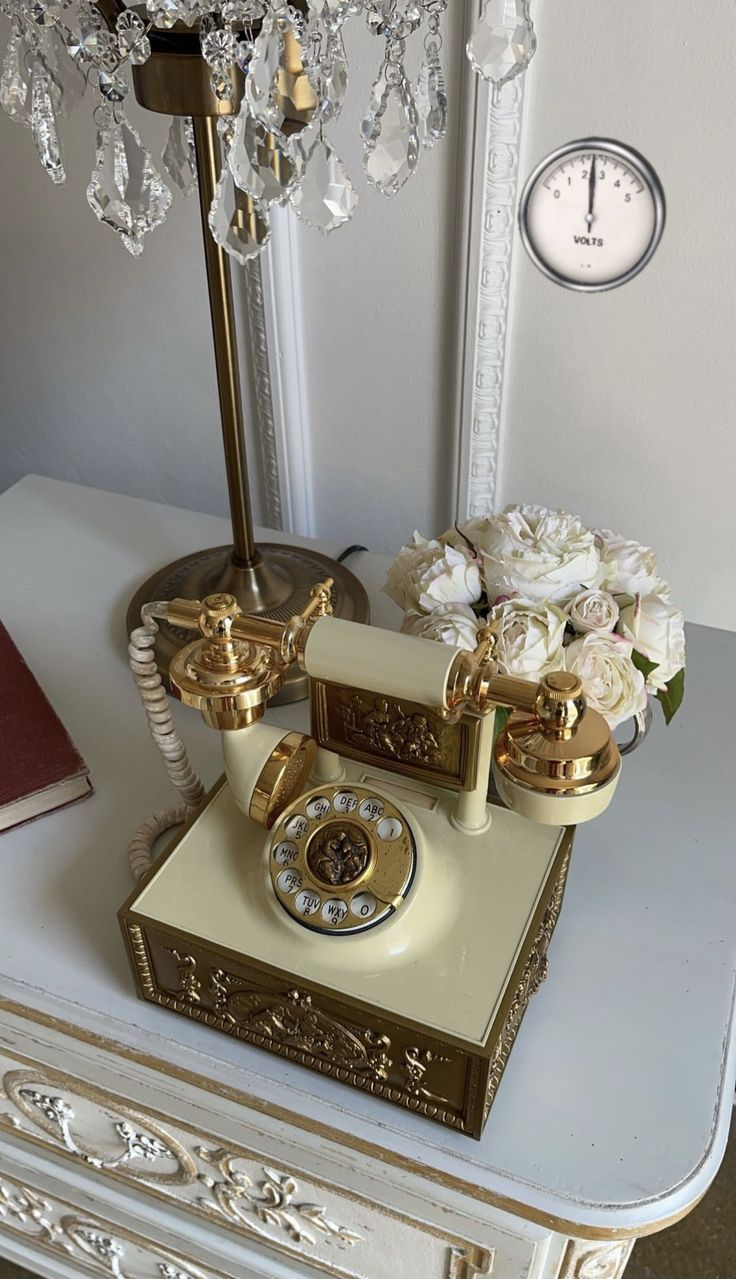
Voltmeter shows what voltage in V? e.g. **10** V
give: **2.5** V
